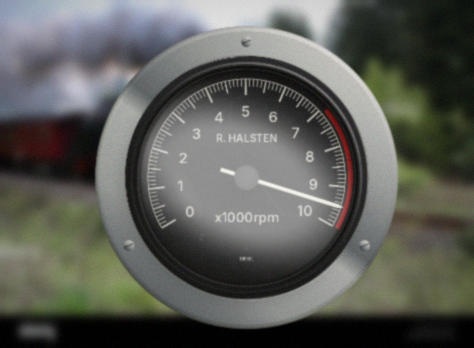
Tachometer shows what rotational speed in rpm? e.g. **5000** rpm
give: **9500** rpm
